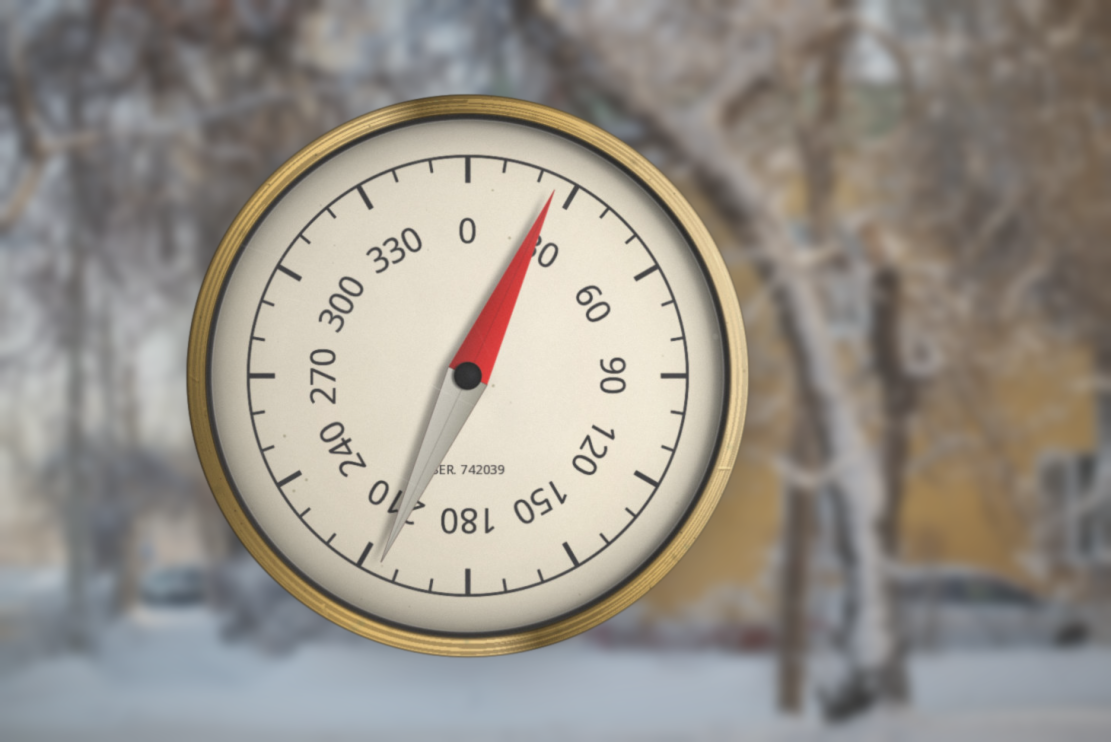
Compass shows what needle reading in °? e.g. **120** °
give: **25** °
